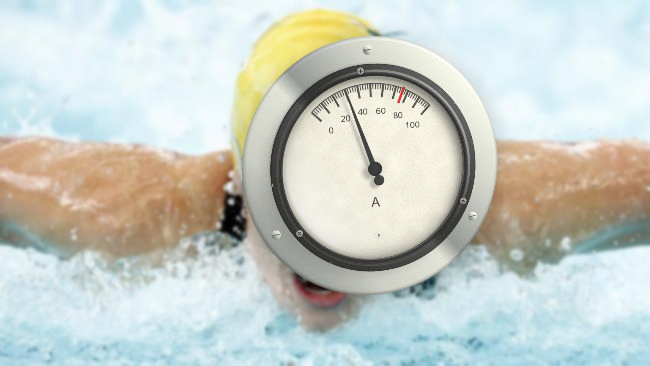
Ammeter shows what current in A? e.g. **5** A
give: **30** A
